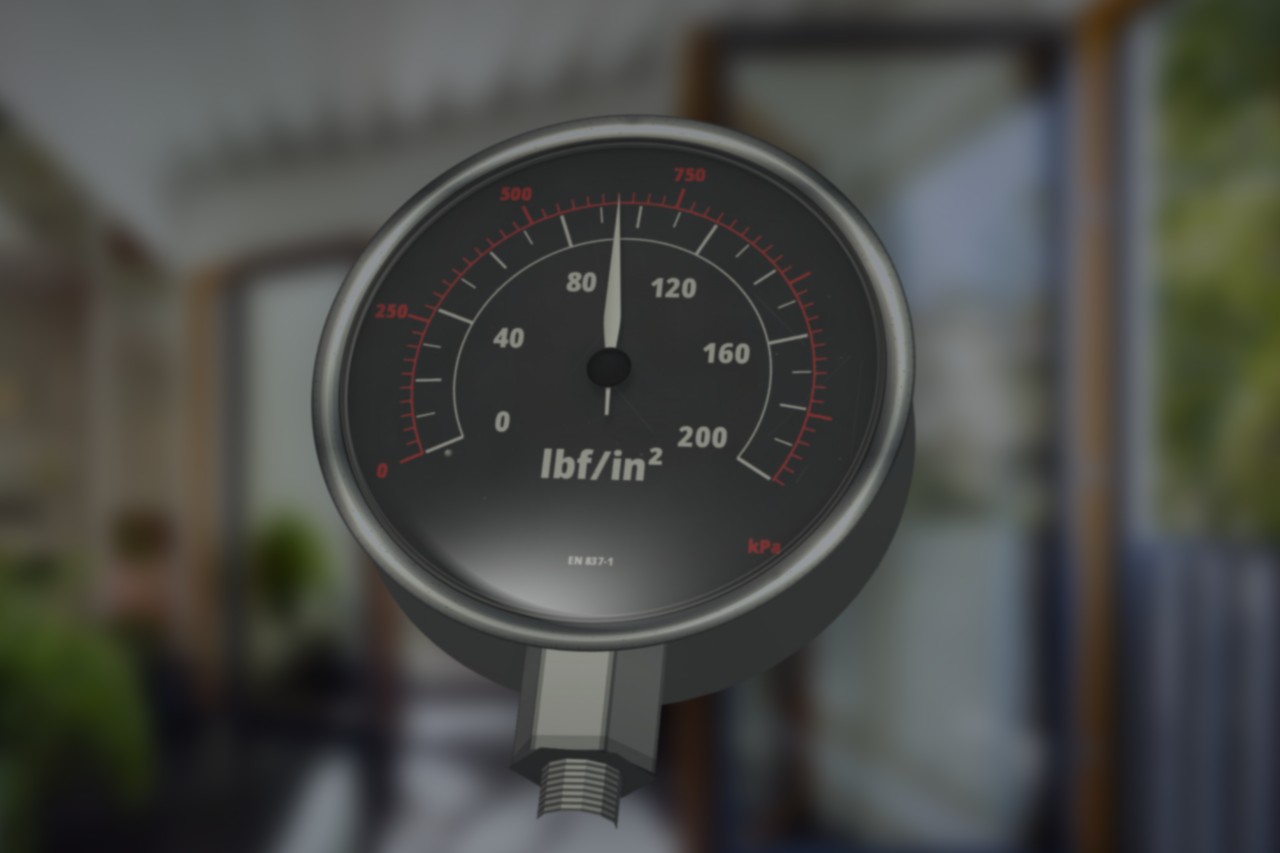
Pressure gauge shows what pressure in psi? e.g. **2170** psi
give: **95** psi
